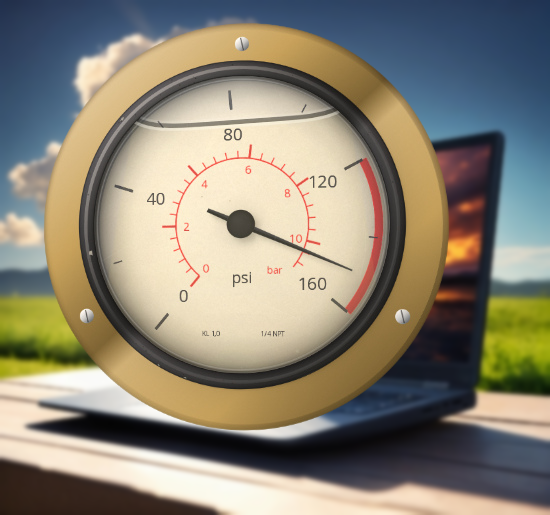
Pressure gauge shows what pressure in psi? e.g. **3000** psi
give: **150** psi
